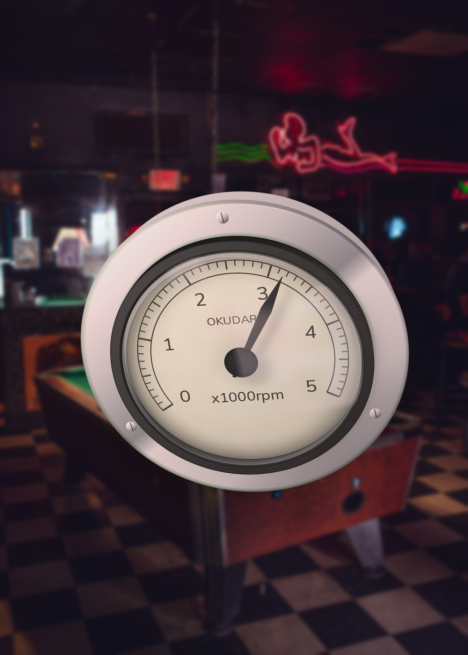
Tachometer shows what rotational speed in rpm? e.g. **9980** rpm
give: **3150** rpm
